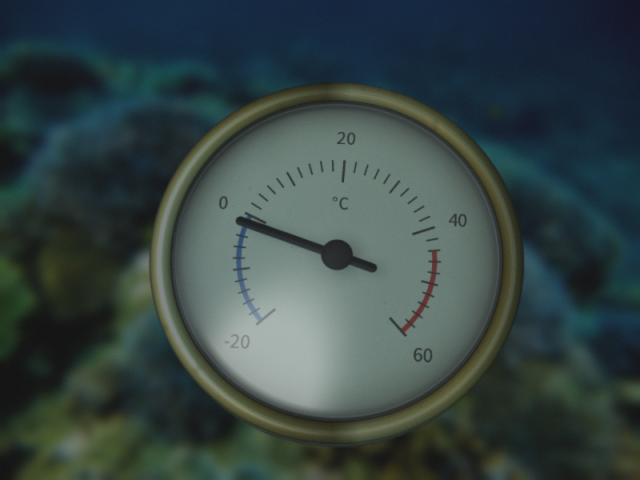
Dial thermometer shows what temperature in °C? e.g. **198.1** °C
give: **-2** °C
